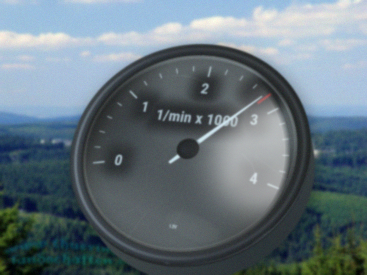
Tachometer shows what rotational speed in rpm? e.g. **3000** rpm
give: **2800** rpm
